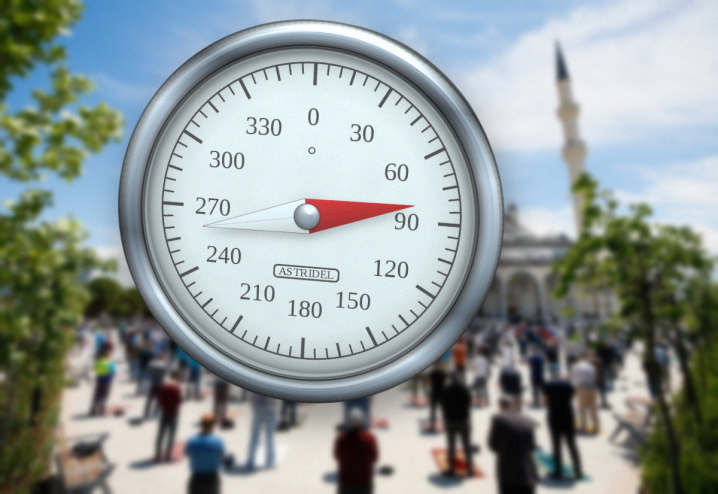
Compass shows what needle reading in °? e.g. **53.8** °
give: **80** °
